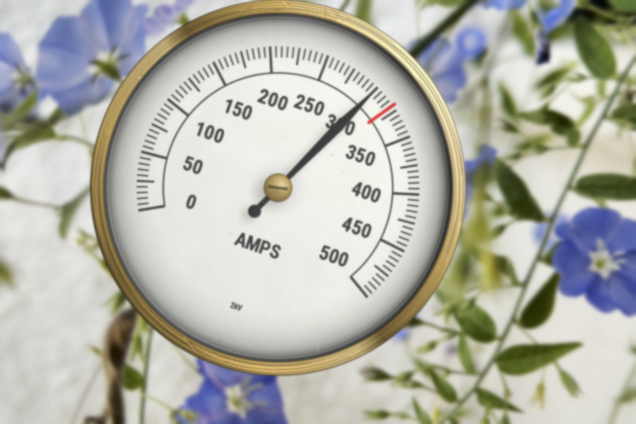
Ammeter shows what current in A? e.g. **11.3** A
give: **300** A
